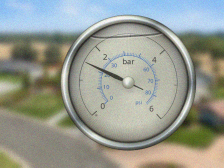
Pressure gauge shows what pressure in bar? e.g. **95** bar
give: **1.5** bar
